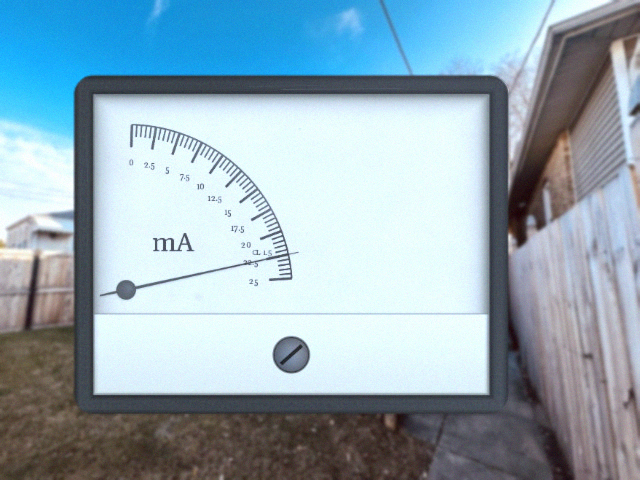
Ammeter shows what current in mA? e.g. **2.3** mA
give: **22.5** mA
